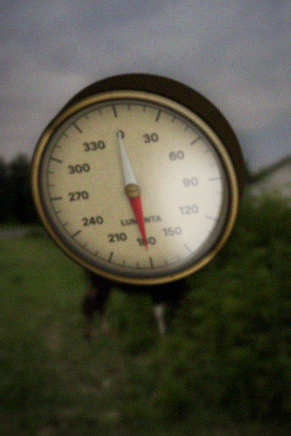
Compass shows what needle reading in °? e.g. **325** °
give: **180** °
